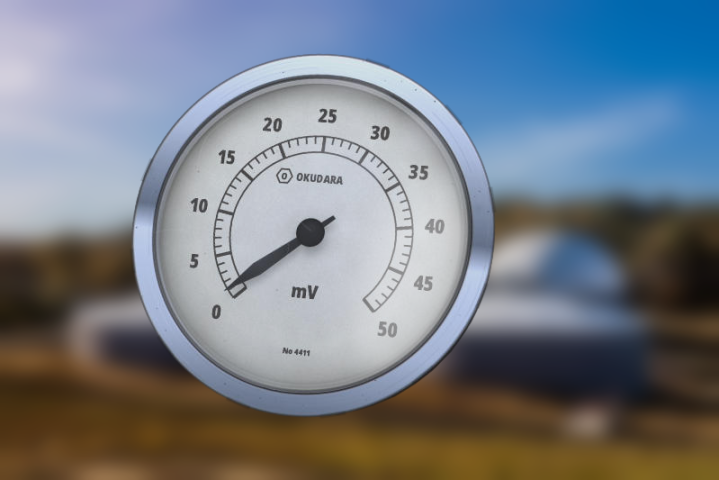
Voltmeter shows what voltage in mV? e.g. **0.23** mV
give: **1** mV
